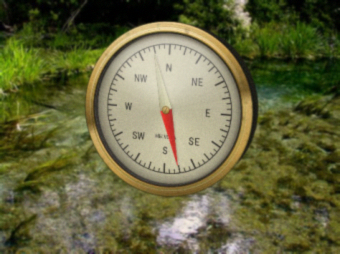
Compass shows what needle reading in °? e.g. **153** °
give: **165** °
